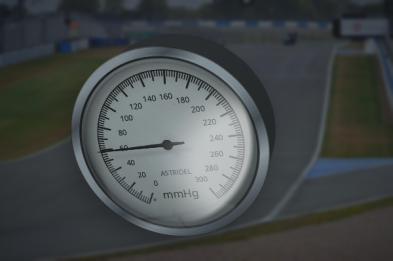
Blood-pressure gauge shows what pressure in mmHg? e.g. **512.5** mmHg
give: **60** mmHg
